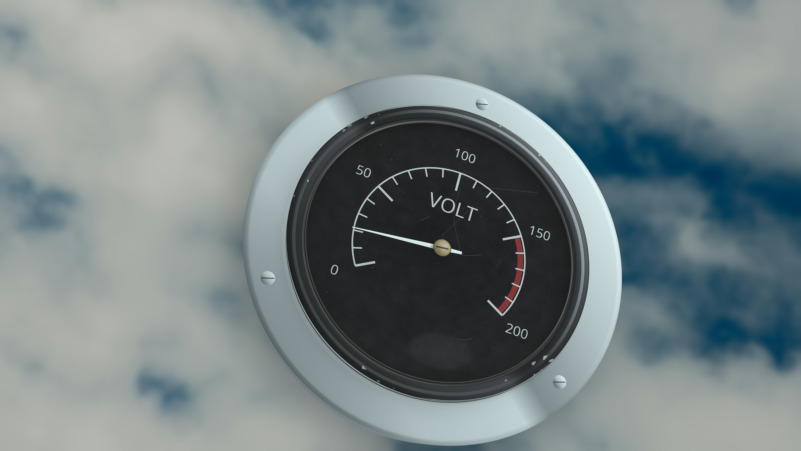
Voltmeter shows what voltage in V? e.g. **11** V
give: **20** V
